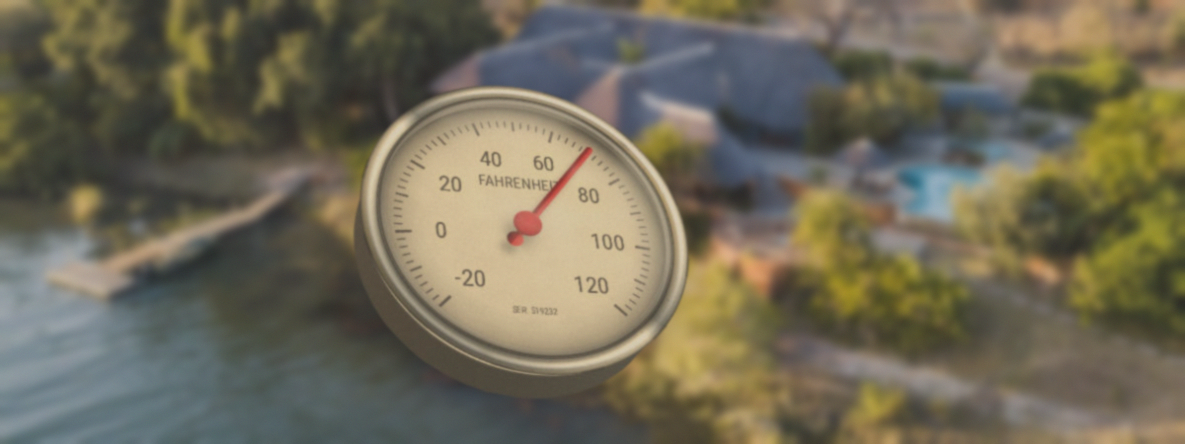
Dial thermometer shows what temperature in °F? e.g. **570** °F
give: **70** °F
